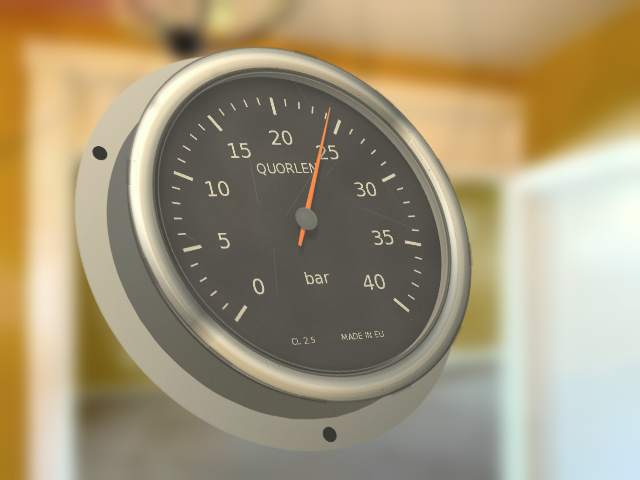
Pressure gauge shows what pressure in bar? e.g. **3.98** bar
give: **24** bar
